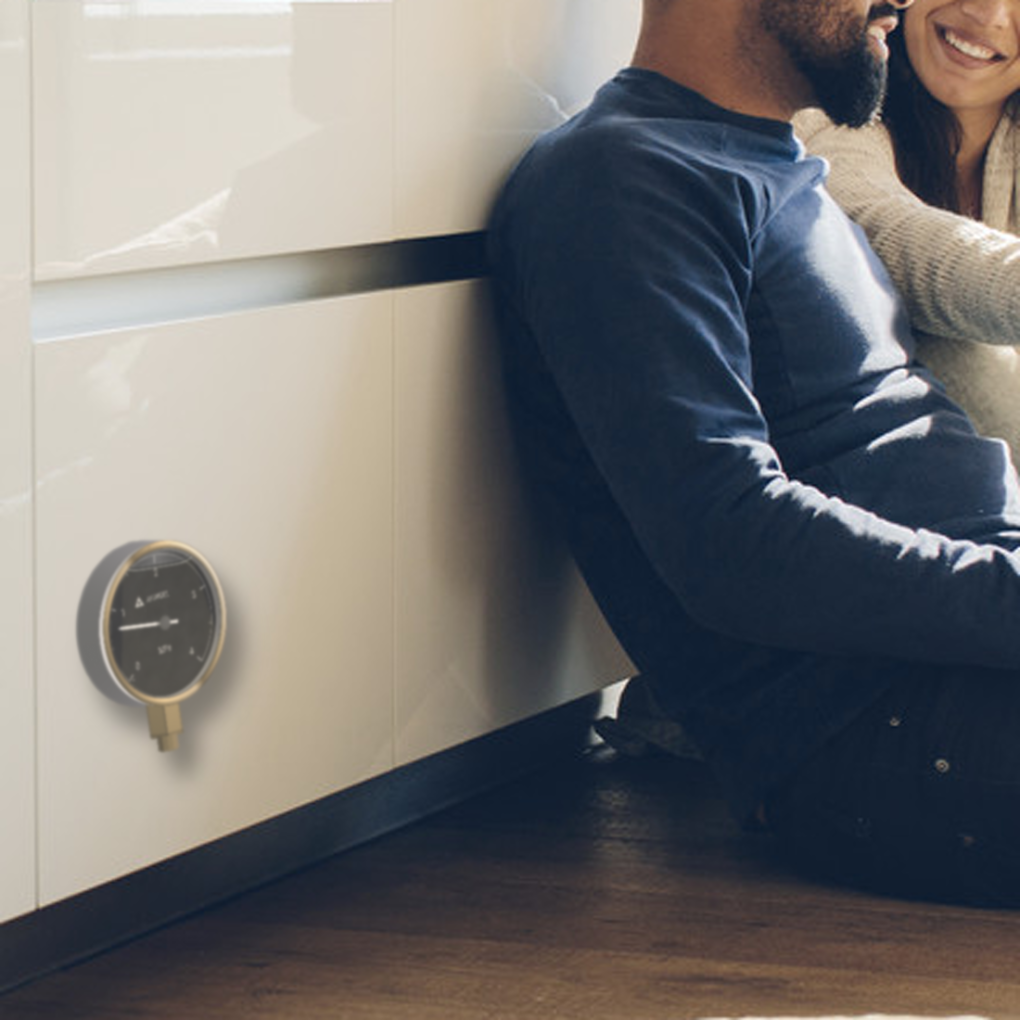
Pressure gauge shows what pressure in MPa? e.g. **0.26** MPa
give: **0.75** MPa
